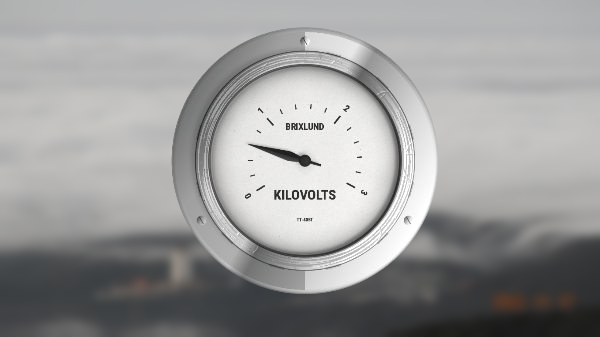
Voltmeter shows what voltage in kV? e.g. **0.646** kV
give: **0.6** kV
